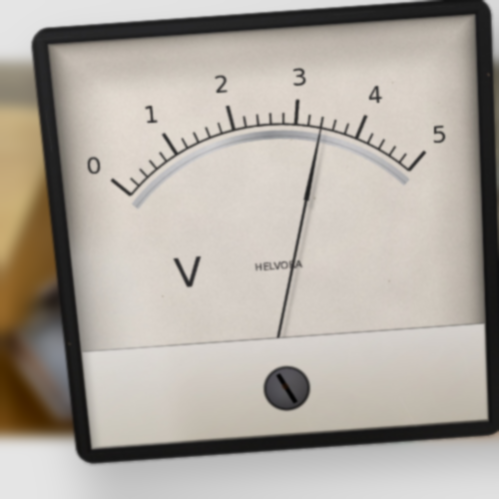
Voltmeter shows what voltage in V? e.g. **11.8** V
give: **3.4** V
